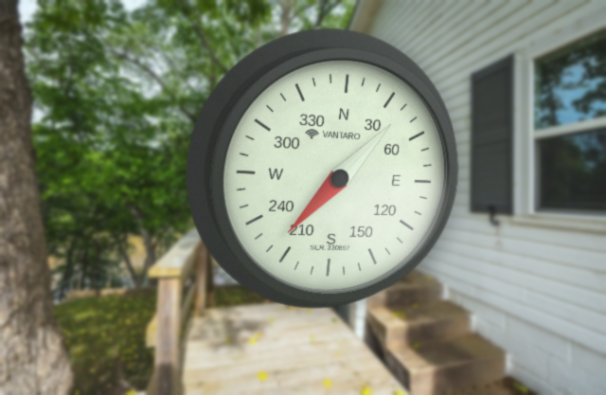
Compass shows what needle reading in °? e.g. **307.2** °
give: **220** °
